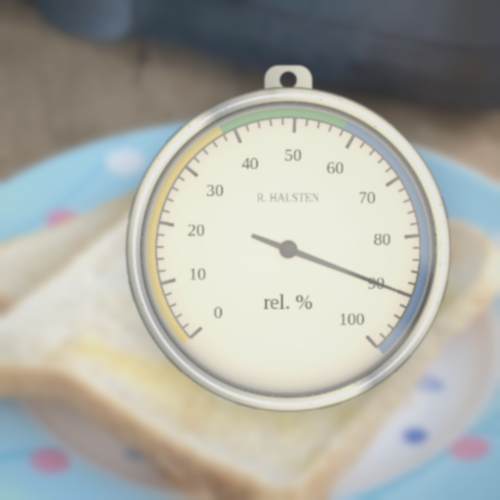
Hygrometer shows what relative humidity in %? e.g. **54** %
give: **90** %
